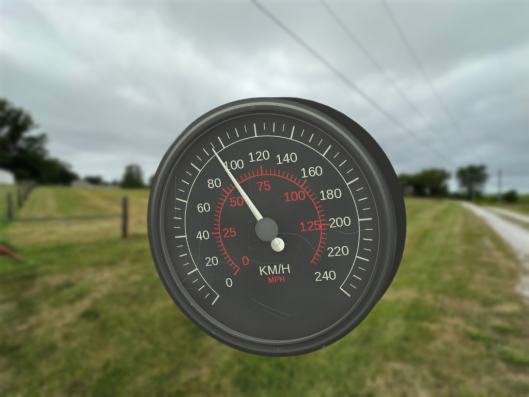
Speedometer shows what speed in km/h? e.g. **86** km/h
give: **95** km/h
